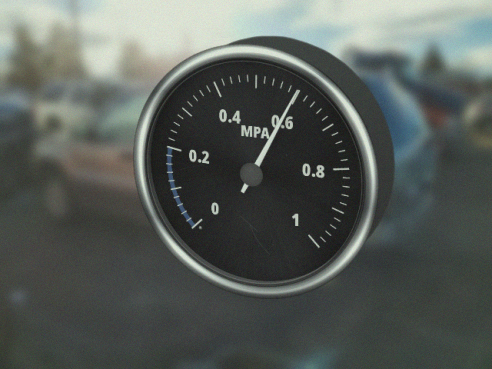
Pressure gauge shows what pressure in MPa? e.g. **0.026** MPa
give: **0.6** MPa
